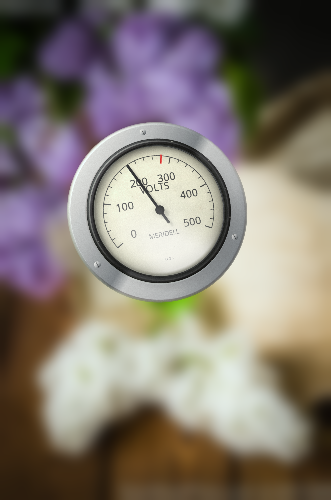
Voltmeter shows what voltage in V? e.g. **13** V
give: **200** V
